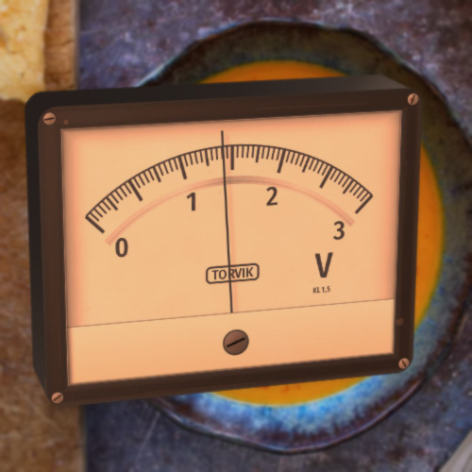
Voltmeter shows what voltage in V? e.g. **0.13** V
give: **1.4** V
